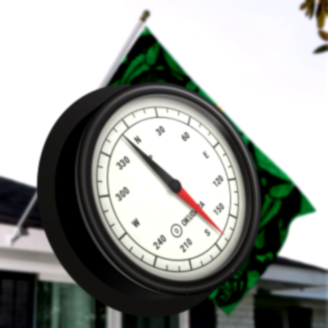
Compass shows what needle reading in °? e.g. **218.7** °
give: **170** °
